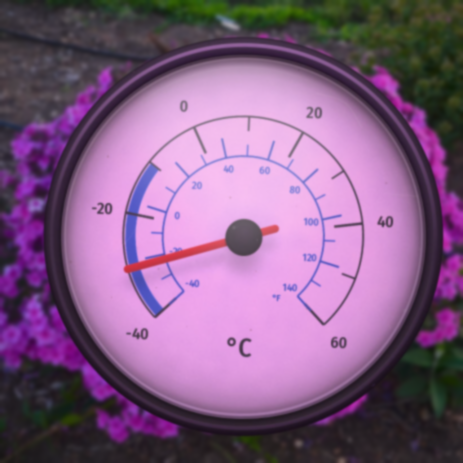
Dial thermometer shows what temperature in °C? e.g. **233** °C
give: **-30** °C
